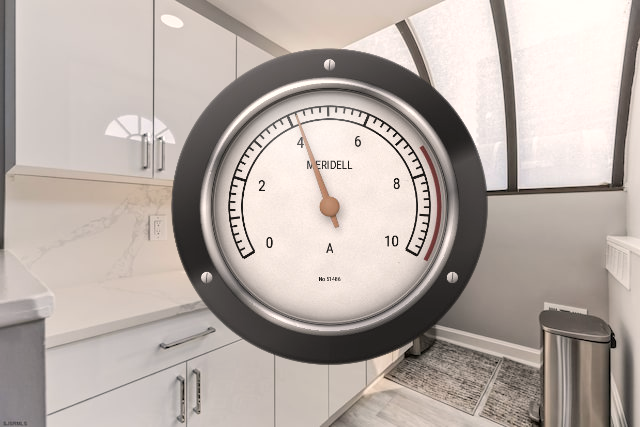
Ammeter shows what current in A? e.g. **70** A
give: **4.2** A
